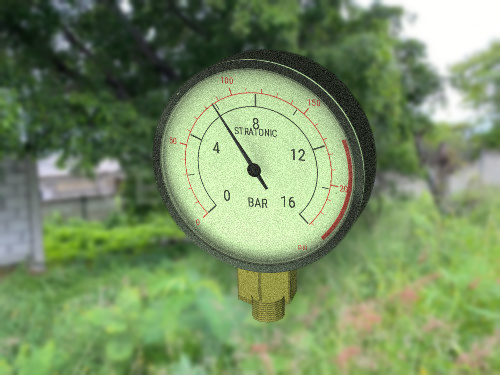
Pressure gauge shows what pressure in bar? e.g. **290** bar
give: **6** bar
